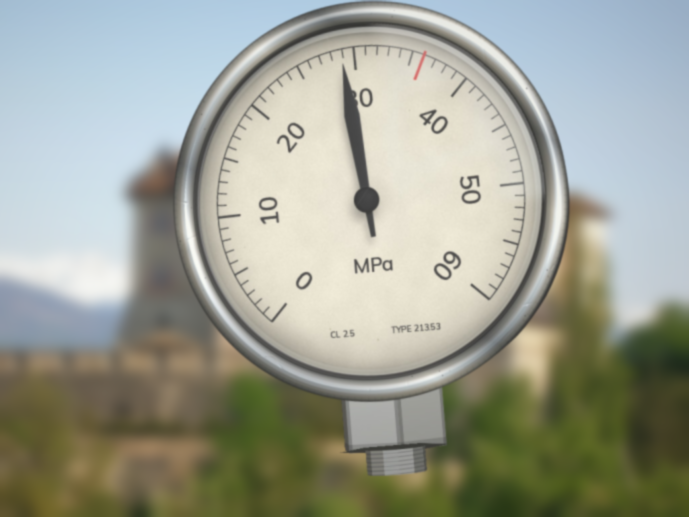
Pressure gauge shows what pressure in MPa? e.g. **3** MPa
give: **29** MPa
